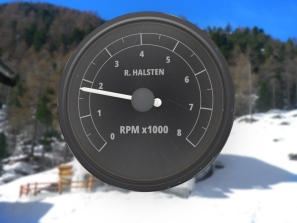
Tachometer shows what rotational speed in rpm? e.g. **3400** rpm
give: **1750** rpm
